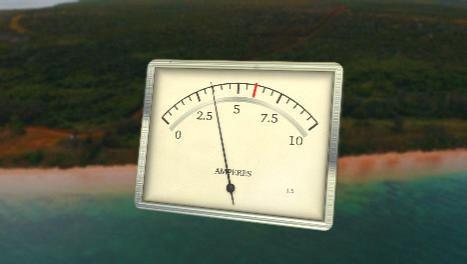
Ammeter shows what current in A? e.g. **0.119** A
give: **3.5** A
